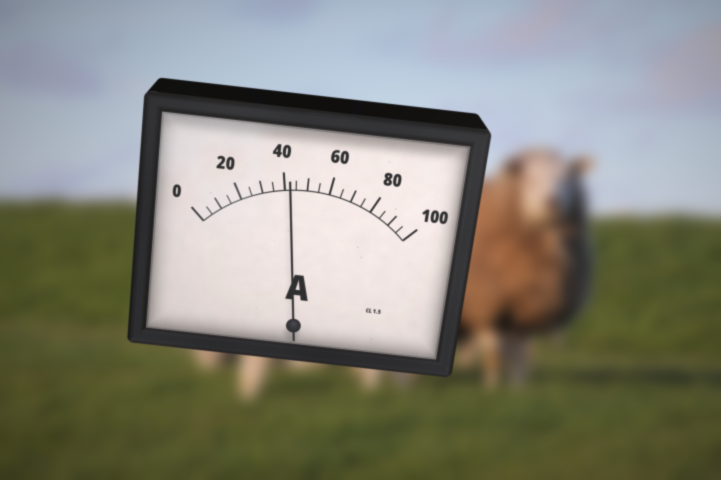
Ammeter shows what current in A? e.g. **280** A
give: **42.5** A
